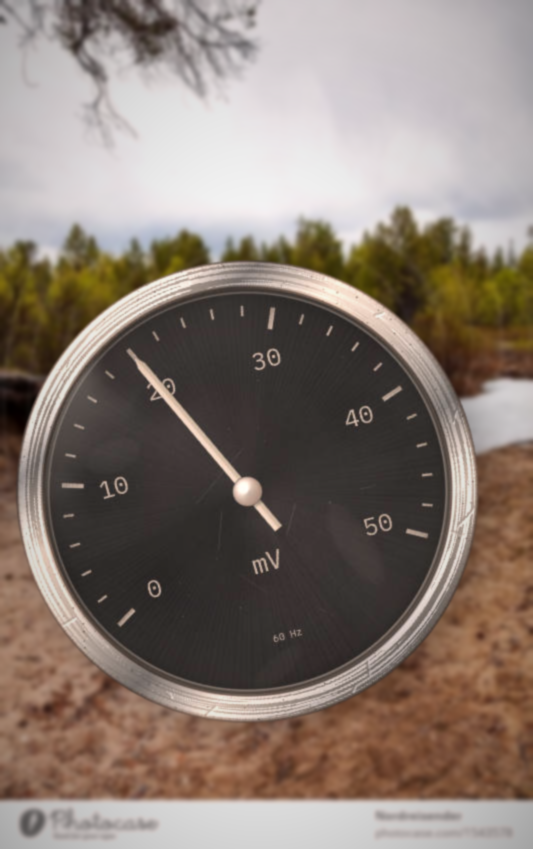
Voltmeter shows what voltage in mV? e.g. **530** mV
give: **20** mV
